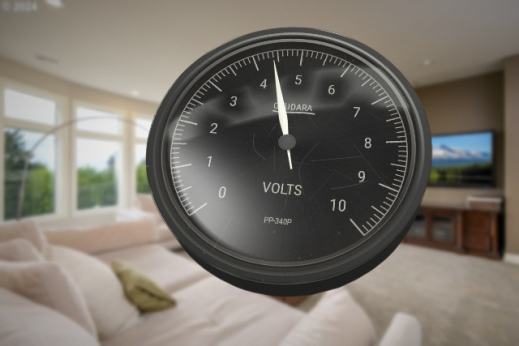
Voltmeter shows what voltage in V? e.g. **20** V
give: **4.4** V
